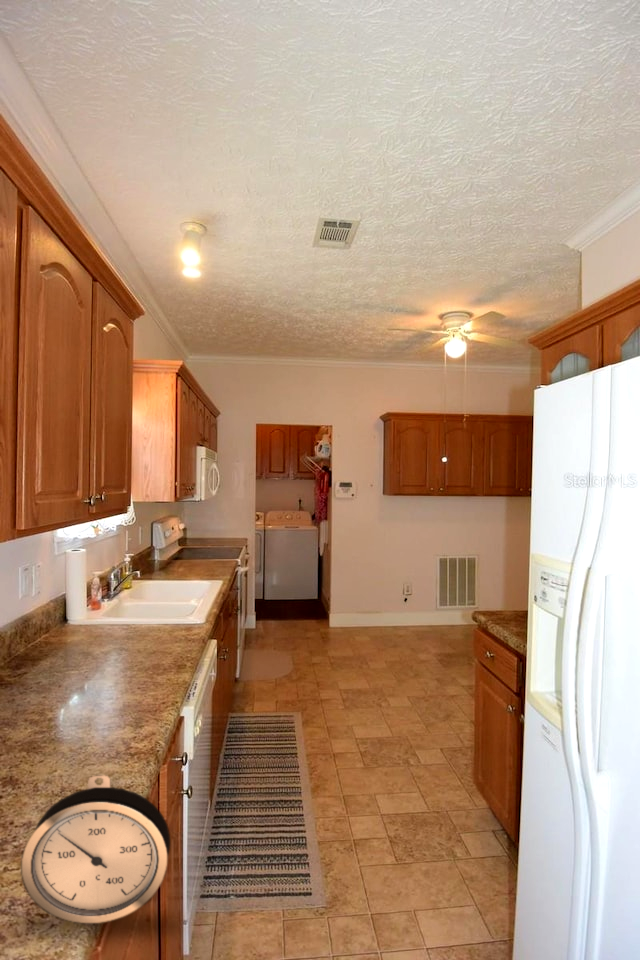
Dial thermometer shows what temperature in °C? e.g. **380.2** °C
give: **140** °C
